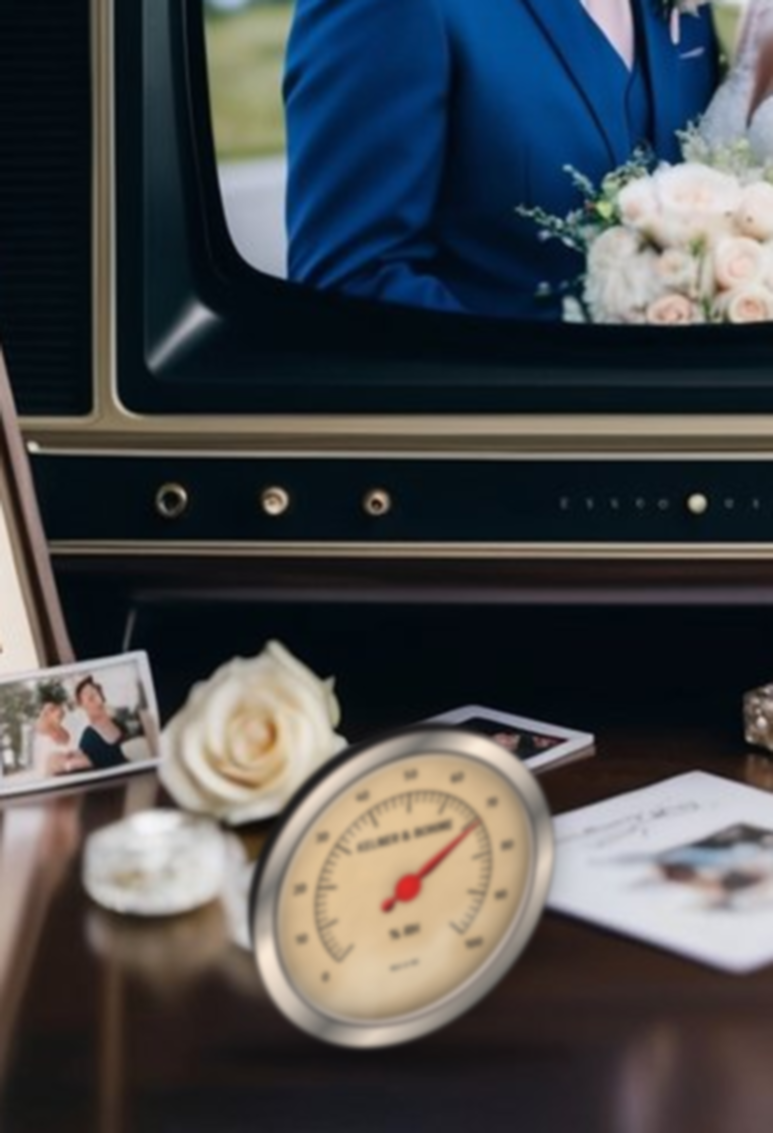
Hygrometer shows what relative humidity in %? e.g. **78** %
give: **70** %
